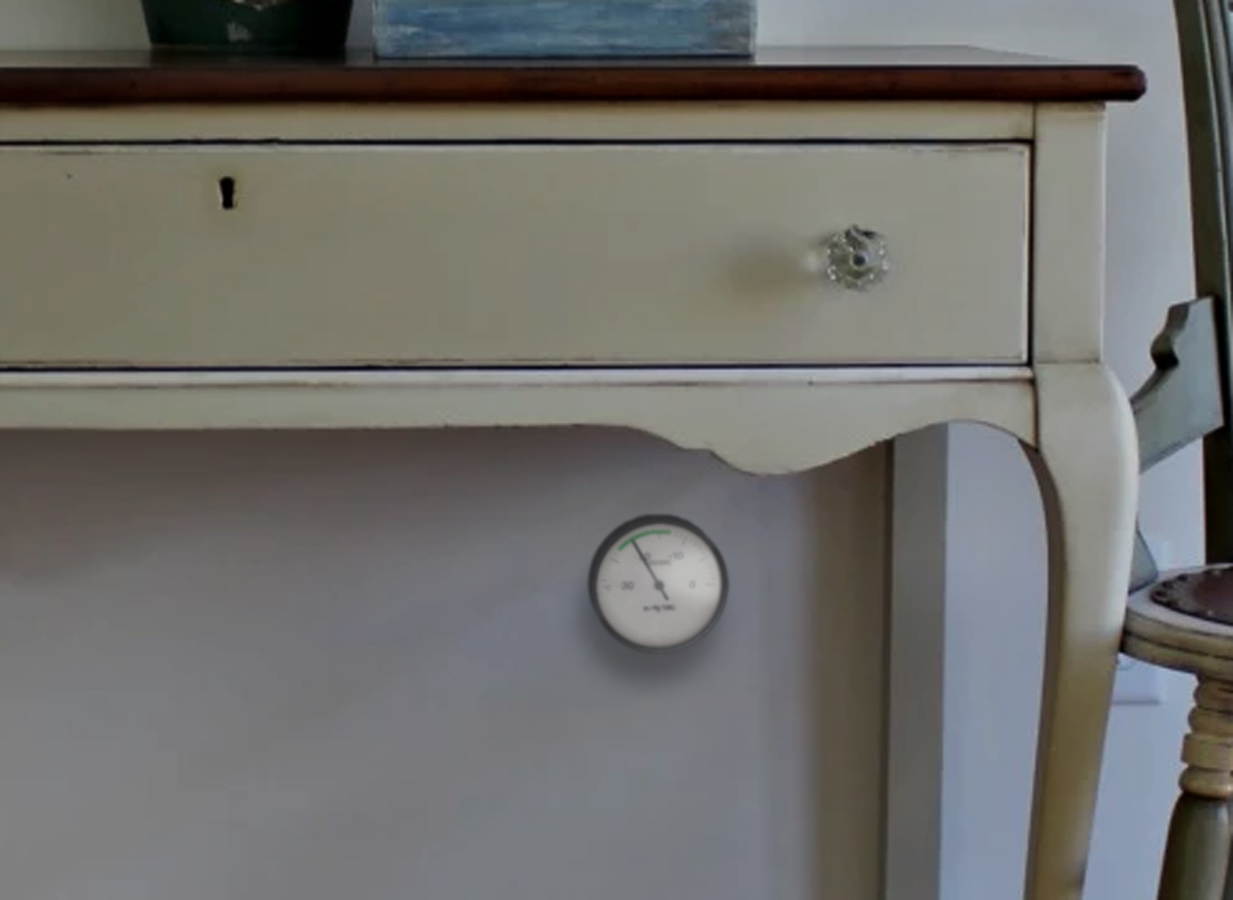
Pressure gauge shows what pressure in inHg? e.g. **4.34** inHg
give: **-20** inHg
